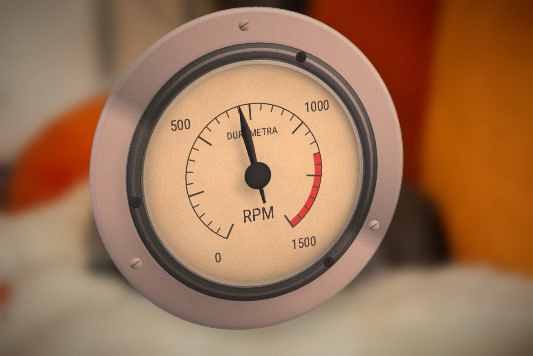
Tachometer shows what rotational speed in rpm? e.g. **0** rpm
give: **700** rpm
